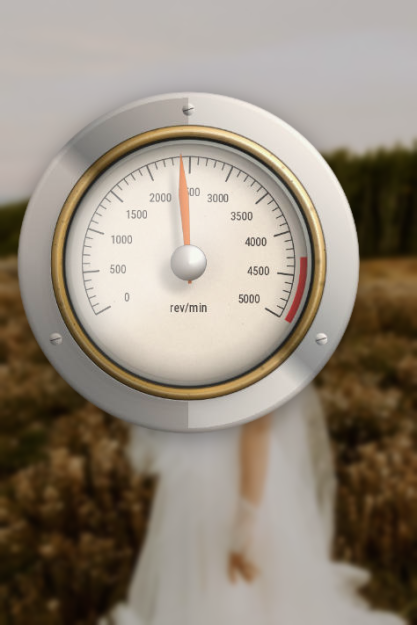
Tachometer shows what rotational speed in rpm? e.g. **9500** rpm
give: **2400** rpm
